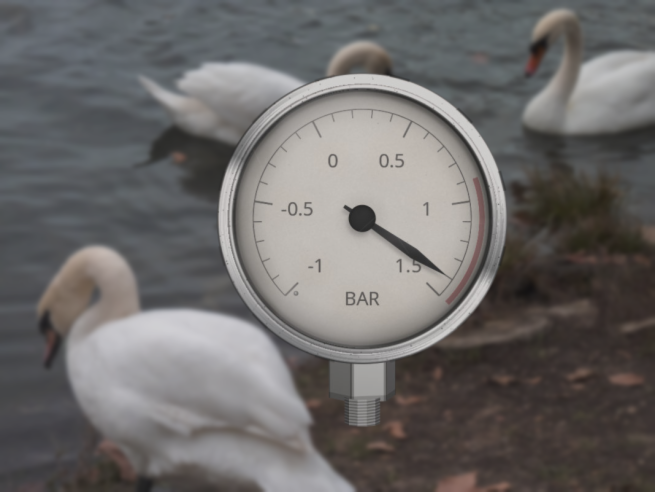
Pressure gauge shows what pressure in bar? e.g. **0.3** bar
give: **1.4** bar
